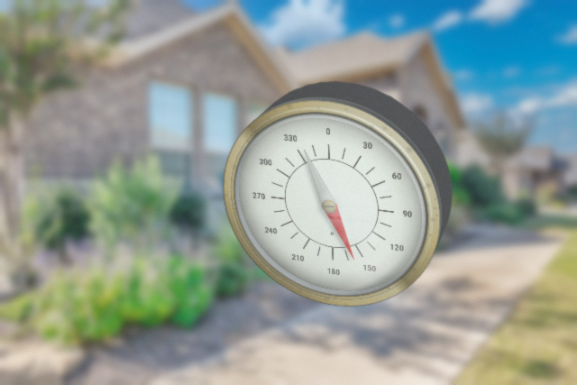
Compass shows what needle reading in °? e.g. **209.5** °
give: **157.5** °
